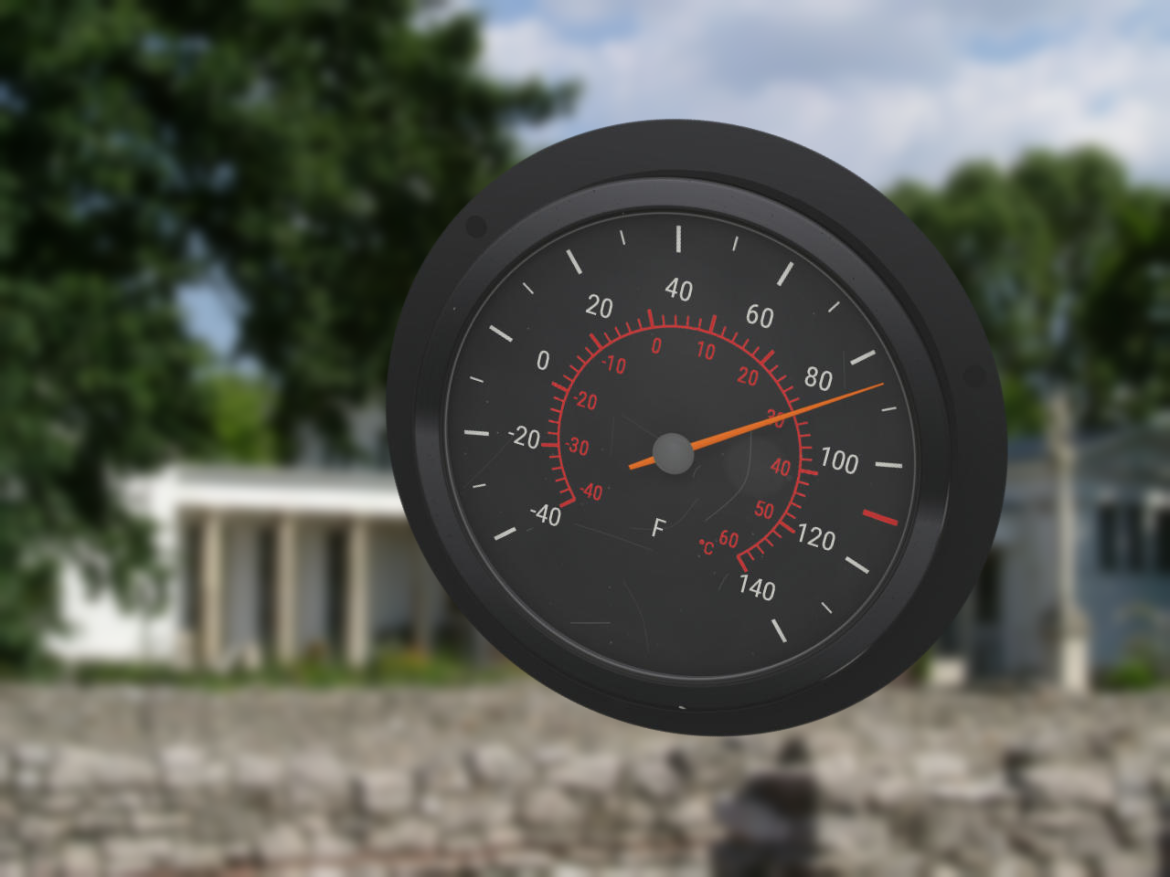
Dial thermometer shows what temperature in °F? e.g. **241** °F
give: **85** °F
